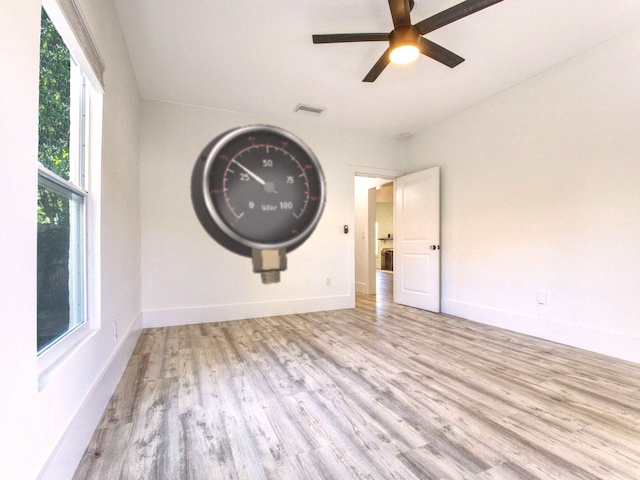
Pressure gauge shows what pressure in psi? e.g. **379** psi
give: **30** psi
